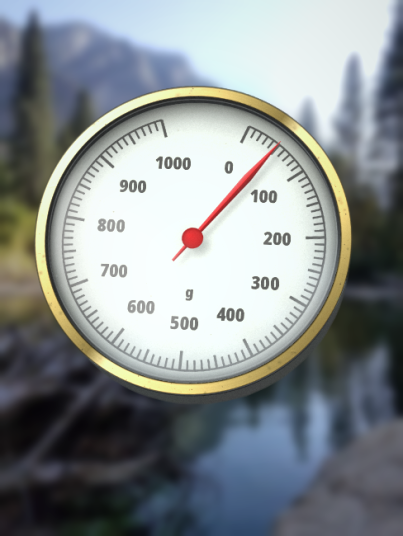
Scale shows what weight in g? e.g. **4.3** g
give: **50** g
